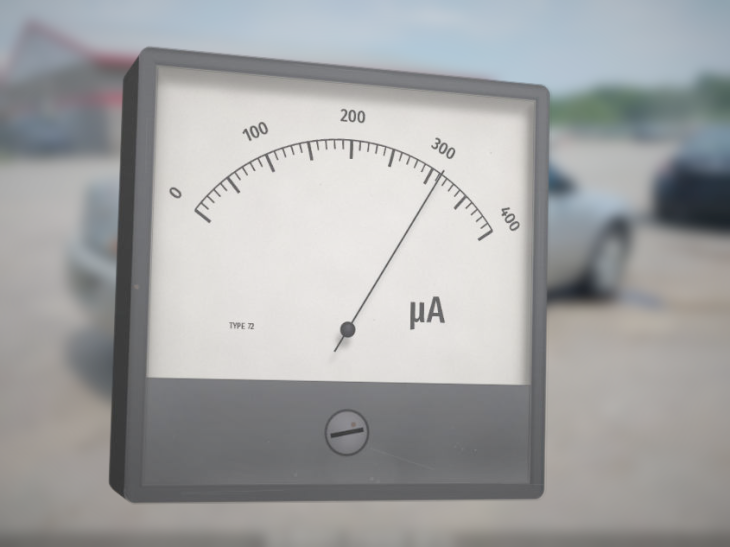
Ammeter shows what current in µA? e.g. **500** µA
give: **310** µA
